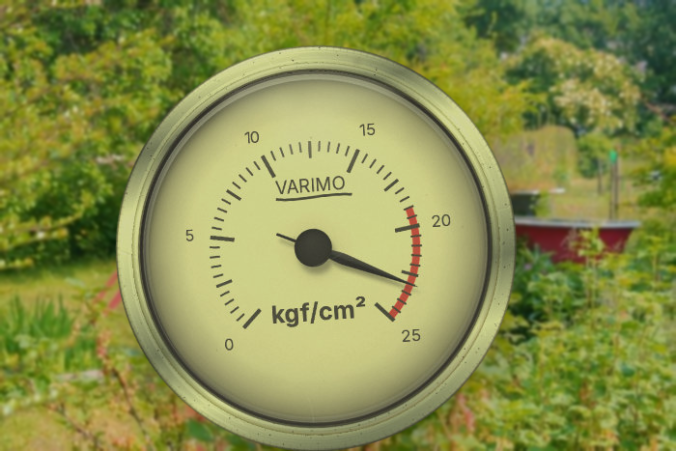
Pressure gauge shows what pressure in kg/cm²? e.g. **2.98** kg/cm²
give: **23** kg/cm²
